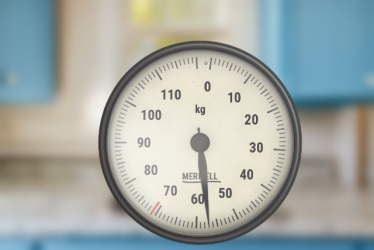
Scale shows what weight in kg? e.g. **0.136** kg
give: **57** kg
